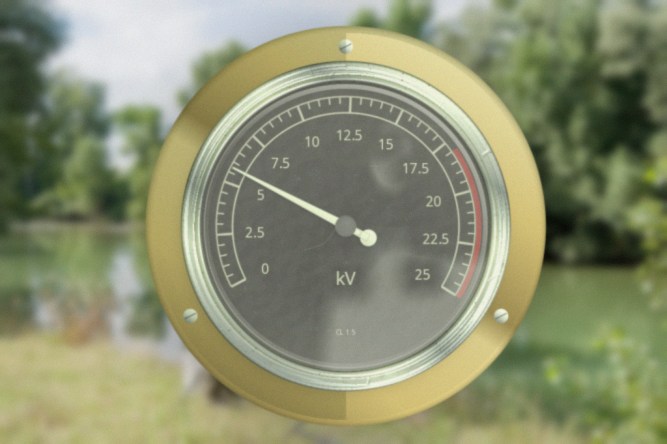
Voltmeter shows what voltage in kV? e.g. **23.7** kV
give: **5.75** kV
